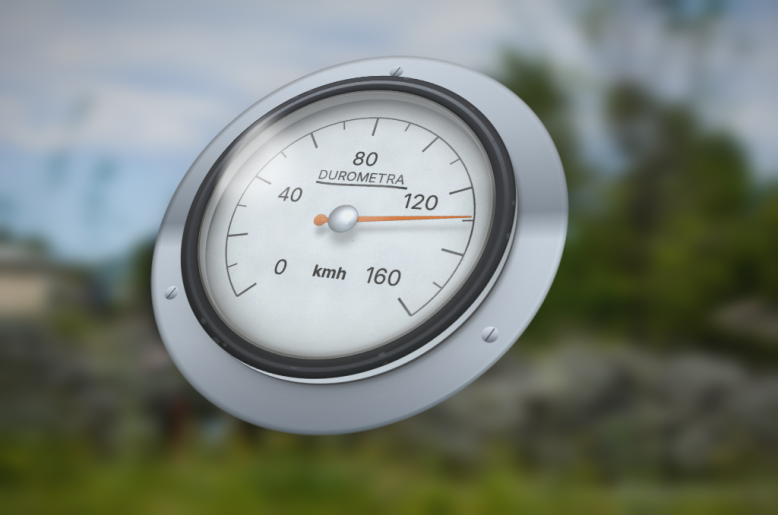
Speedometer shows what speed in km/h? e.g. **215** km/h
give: **130** km/h
